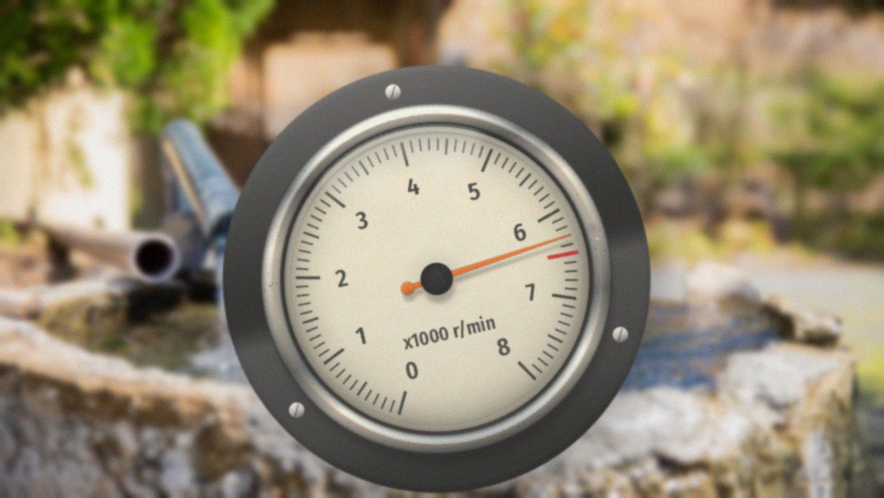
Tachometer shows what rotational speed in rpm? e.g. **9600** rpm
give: **6300** rpm
